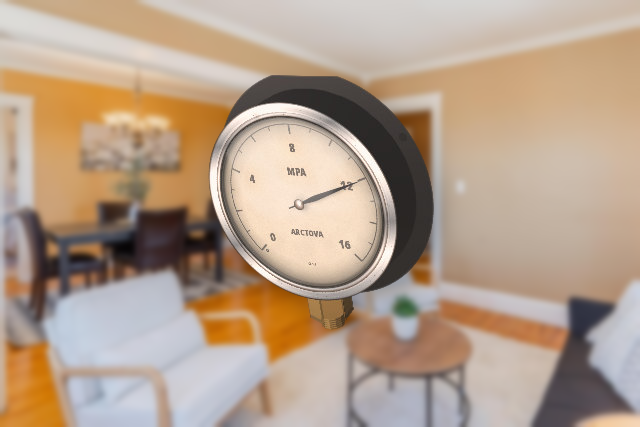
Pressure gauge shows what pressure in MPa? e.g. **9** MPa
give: **12** MPa
